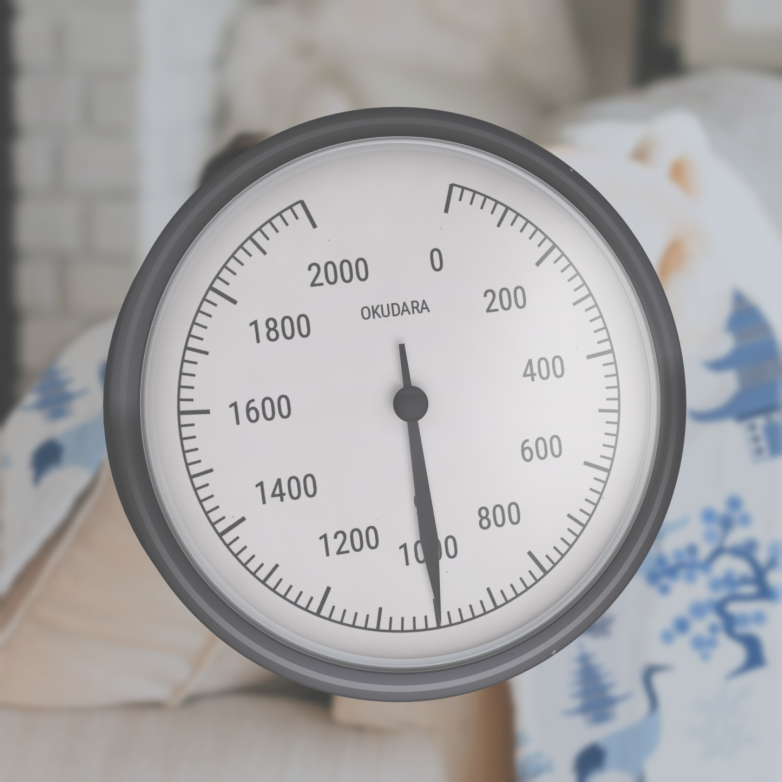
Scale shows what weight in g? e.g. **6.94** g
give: **1000** g
